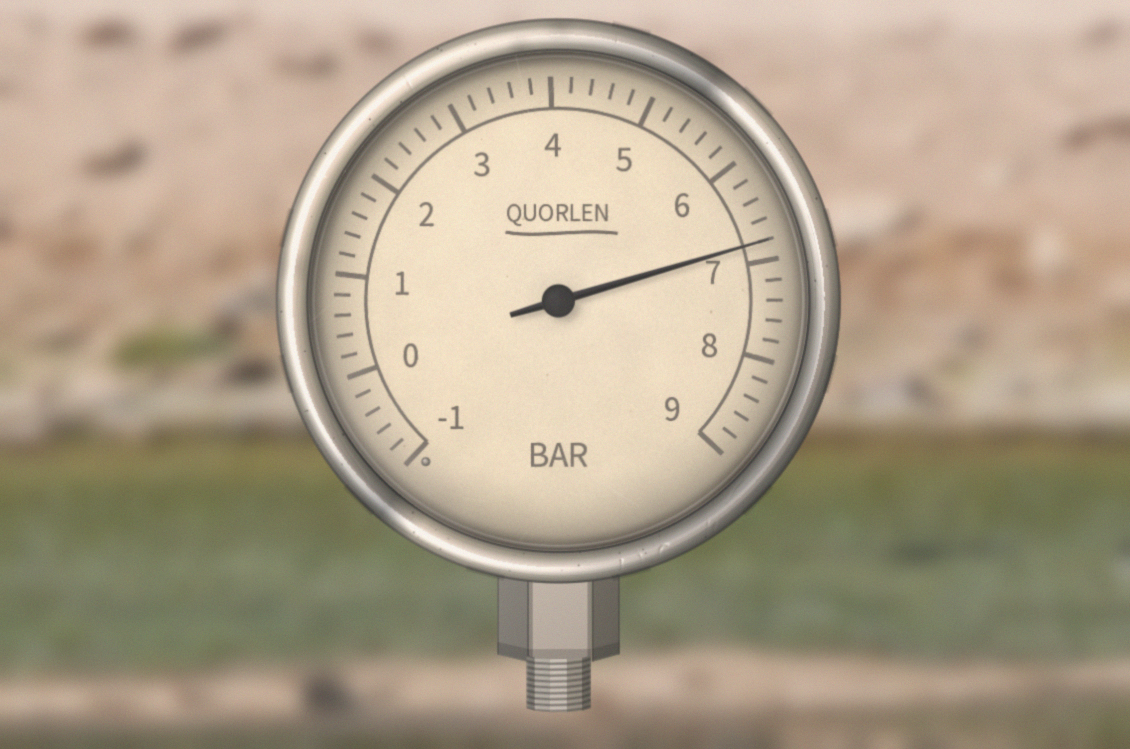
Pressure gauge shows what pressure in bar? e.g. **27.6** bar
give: **6.8** bar
